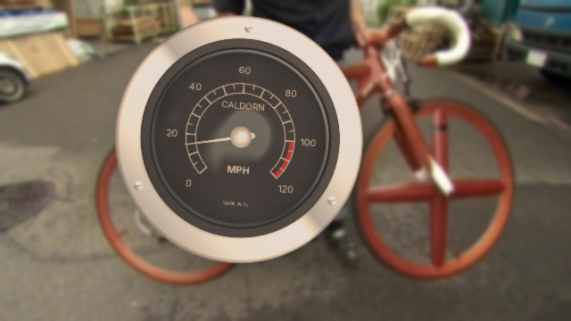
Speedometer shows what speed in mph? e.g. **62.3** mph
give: **15** mph
